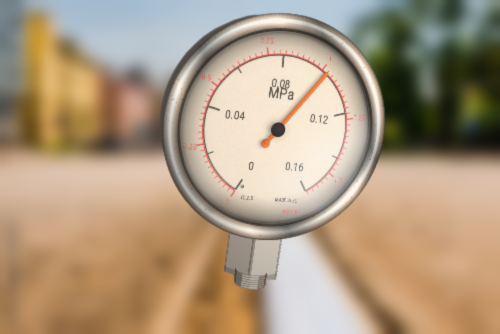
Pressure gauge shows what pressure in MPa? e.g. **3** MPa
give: **0.1** MPa
